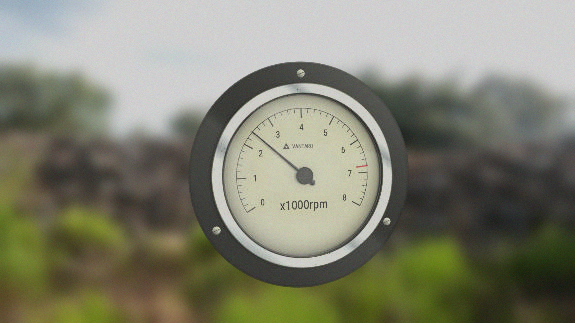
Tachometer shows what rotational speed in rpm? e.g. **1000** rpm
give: **2400** rpm
